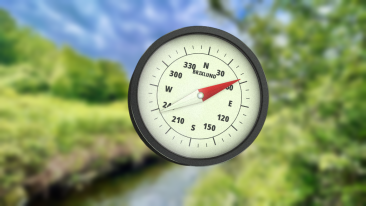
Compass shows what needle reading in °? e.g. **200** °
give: **55** °
